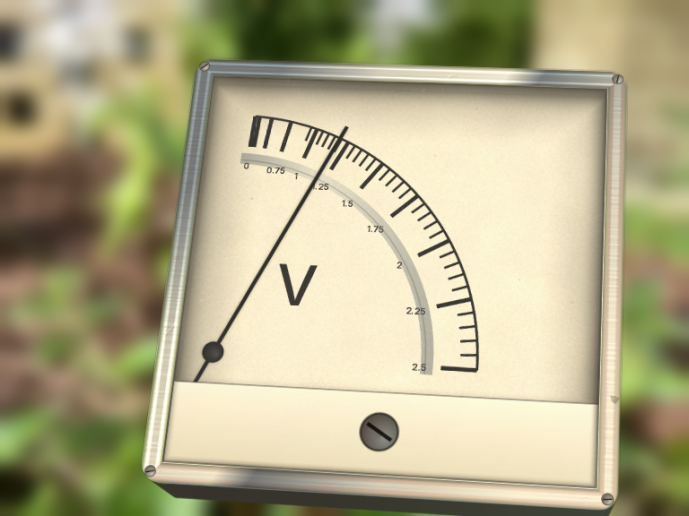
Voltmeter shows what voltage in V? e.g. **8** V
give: **1.2** V
